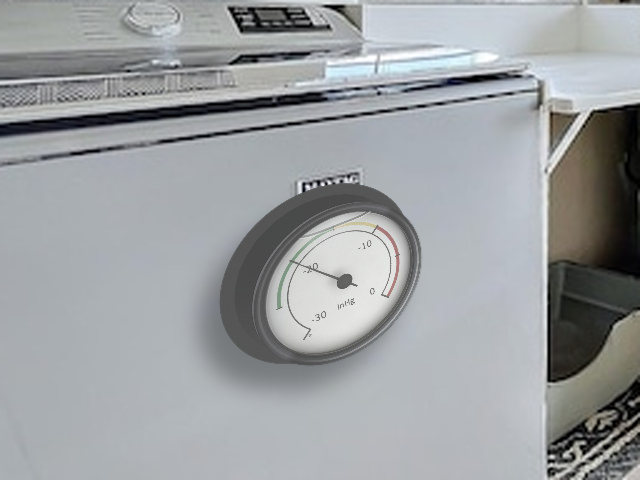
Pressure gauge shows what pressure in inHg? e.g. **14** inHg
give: **-20** inHg
